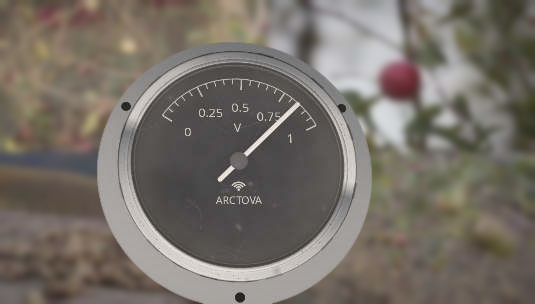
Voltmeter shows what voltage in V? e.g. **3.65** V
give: **0.85** V
